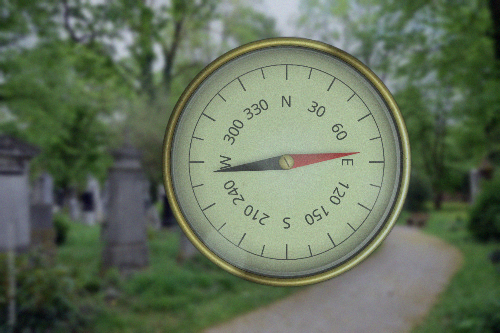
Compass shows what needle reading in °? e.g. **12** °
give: **82.5** °
